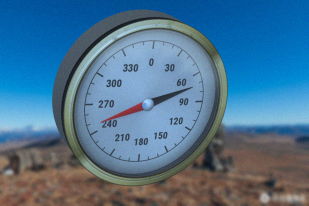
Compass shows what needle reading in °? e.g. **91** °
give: **250** °
